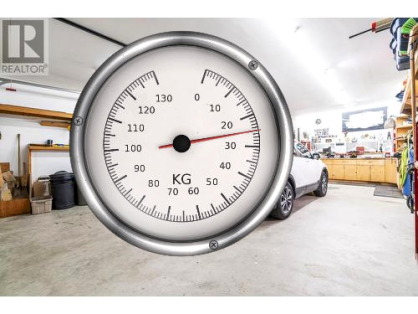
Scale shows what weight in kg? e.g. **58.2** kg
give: **25** kg
